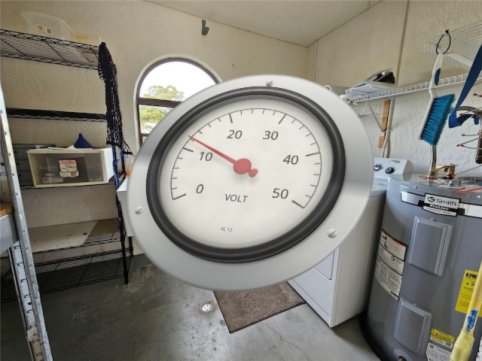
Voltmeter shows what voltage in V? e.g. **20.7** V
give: **12** V
